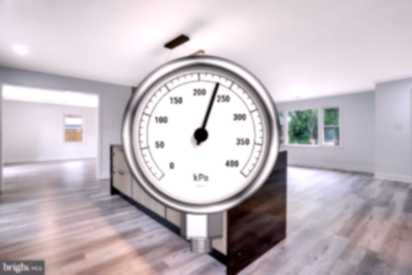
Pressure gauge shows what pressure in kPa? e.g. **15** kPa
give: **230** kPa
